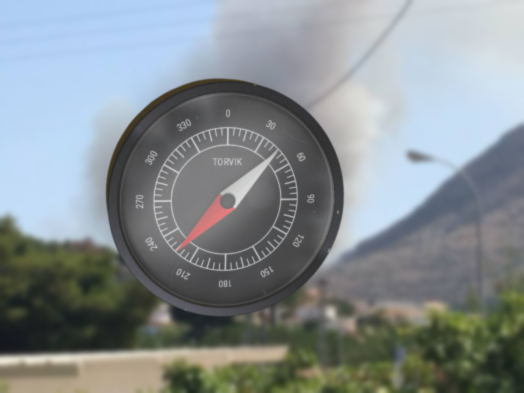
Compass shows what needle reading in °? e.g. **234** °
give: **225** °
